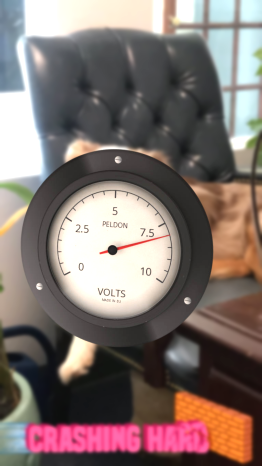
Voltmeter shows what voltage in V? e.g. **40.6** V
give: **8** V
